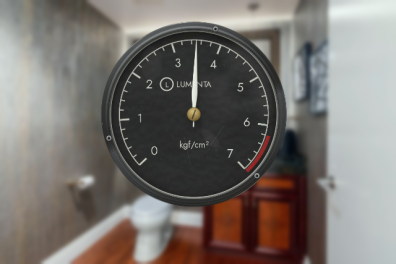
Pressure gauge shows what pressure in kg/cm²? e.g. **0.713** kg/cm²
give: **3.5** kg/cm²
